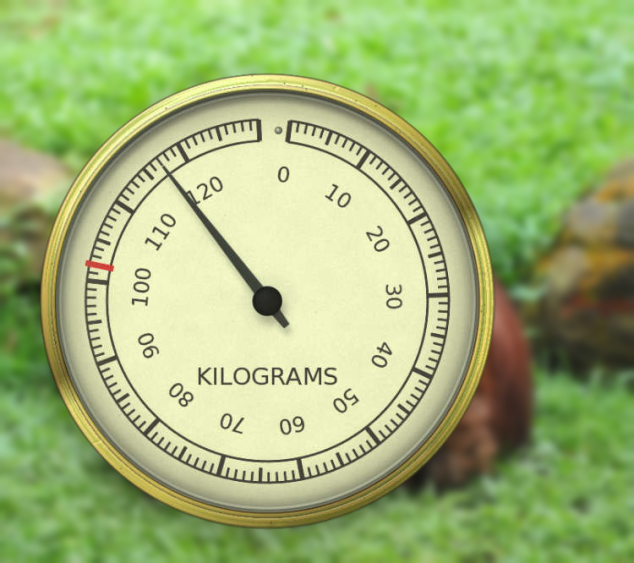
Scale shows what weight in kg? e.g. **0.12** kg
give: **117** kg
